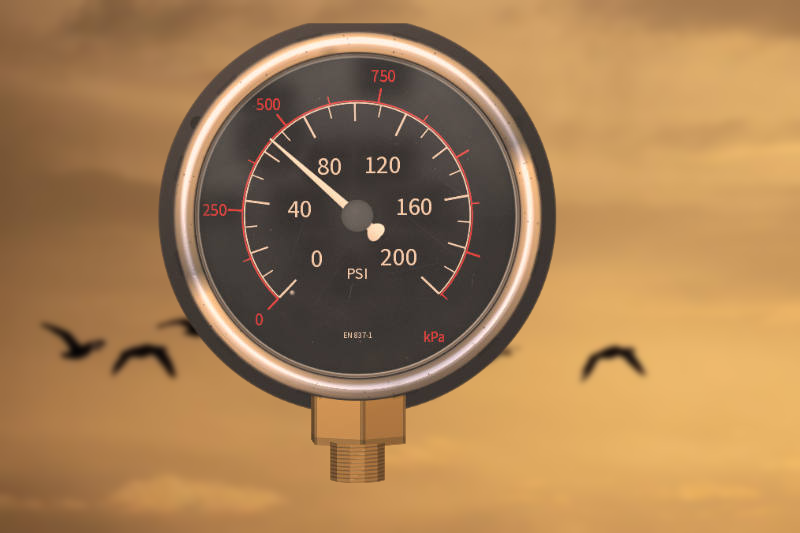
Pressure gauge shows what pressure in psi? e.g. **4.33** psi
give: **65** psi
